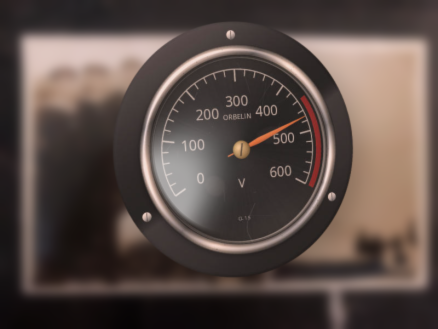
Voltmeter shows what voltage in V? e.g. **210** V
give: **470** V
